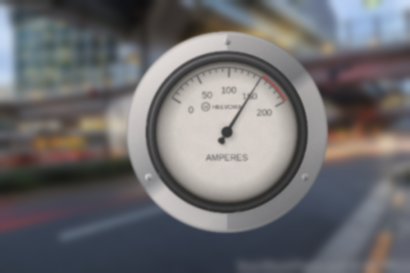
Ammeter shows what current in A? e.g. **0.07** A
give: **150** A
